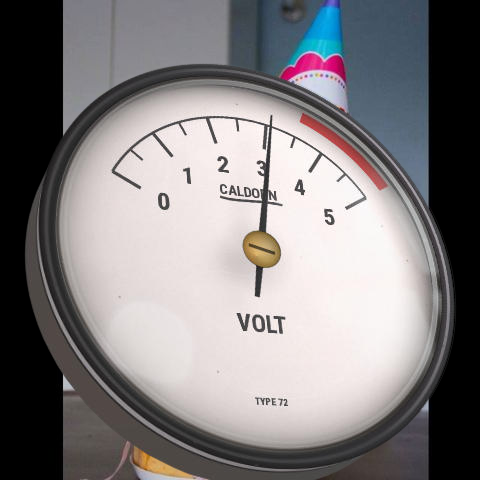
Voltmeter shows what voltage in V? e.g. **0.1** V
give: **3** V
